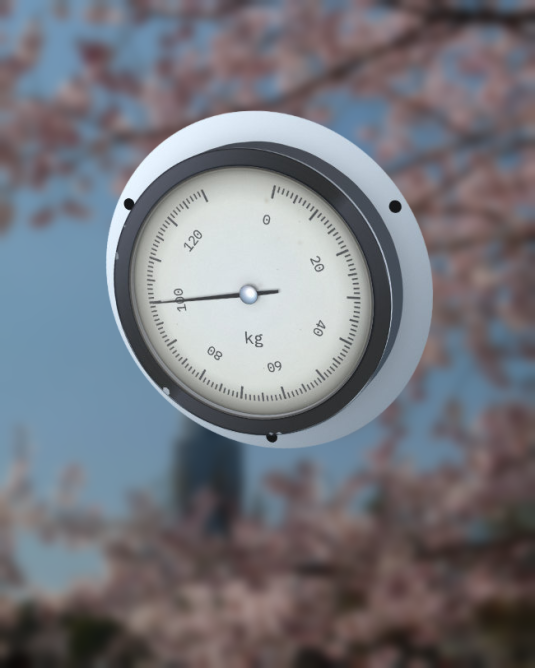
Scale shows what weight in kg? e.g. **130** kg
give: **100** kg
